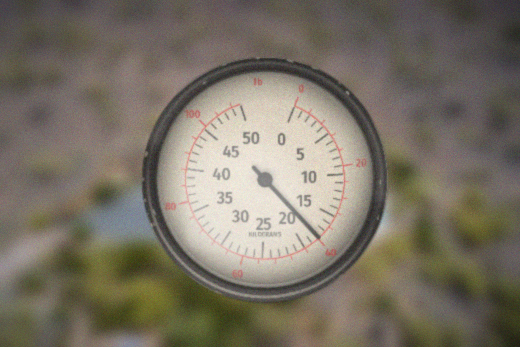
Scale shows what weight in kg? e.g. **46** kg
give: **18** kg
